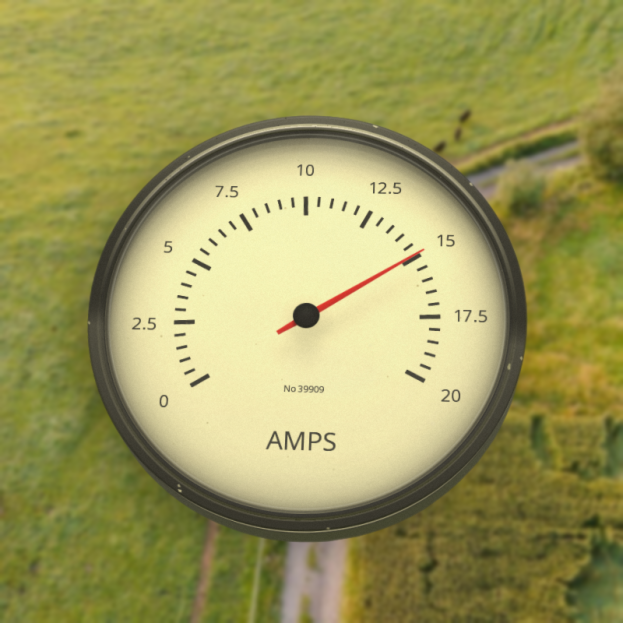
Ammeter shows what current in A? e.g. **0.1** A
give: **15** A
